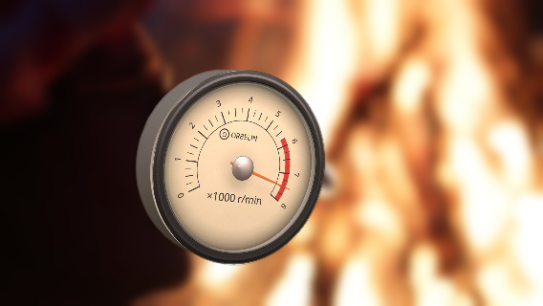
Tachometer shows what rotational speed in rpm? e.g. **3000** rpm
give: **7500** rpm
